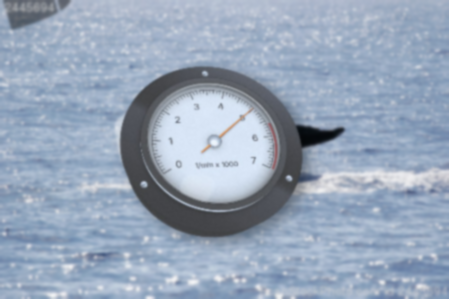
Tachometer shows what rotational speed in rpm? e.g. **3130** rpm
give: **5000** rpm
